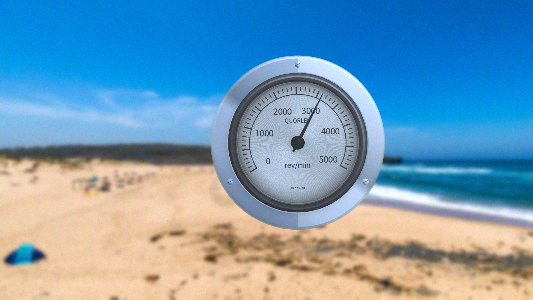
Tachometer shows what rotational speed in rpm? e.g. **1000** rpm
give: **3100** rpm
